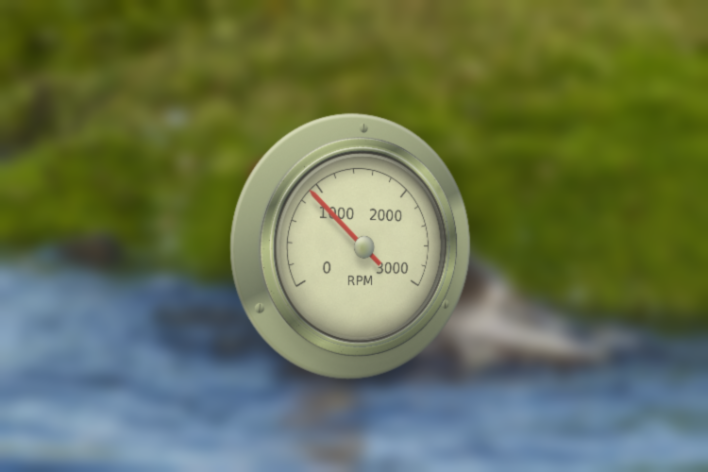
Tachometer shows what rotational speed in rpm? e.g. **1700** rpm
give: **900** rpm
